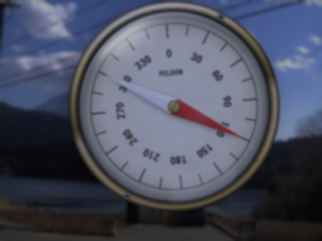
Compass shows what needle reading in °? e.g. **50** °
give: **120** °
